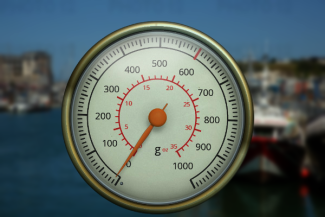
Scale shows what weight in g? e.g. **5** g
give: **10** g
